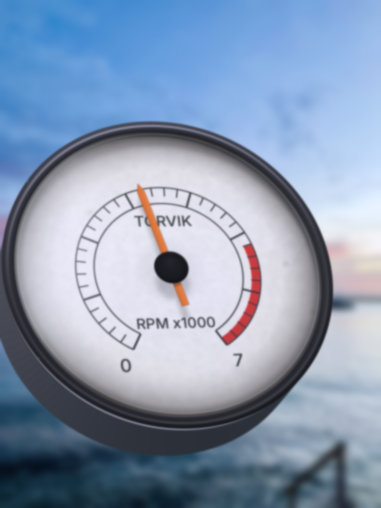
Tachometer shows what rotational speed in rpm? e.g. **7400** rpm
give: **3200** rpm
